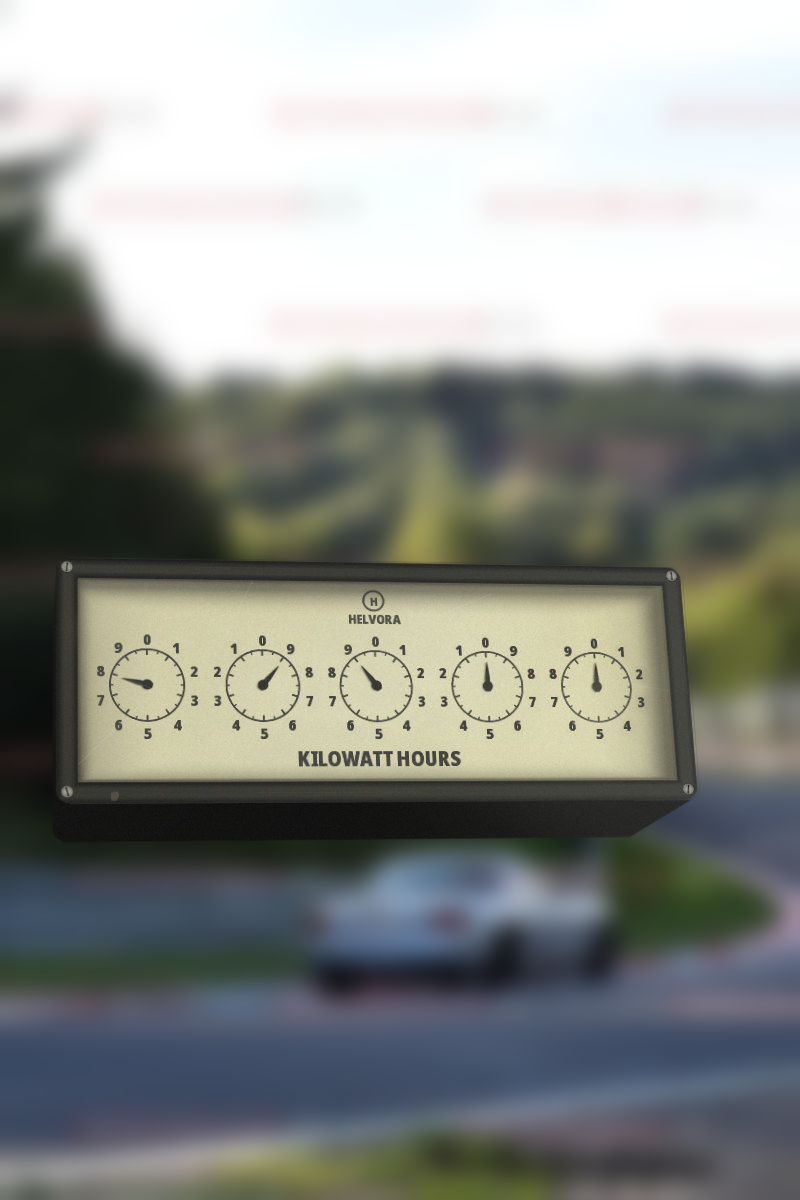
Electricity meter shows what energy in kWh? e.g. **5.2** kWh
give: **78900** kWh
